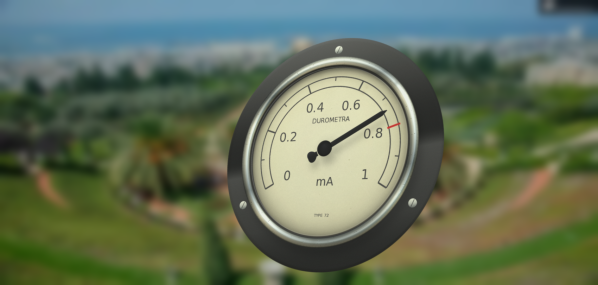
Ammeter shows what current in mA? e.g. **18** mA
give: **0.75** mA
